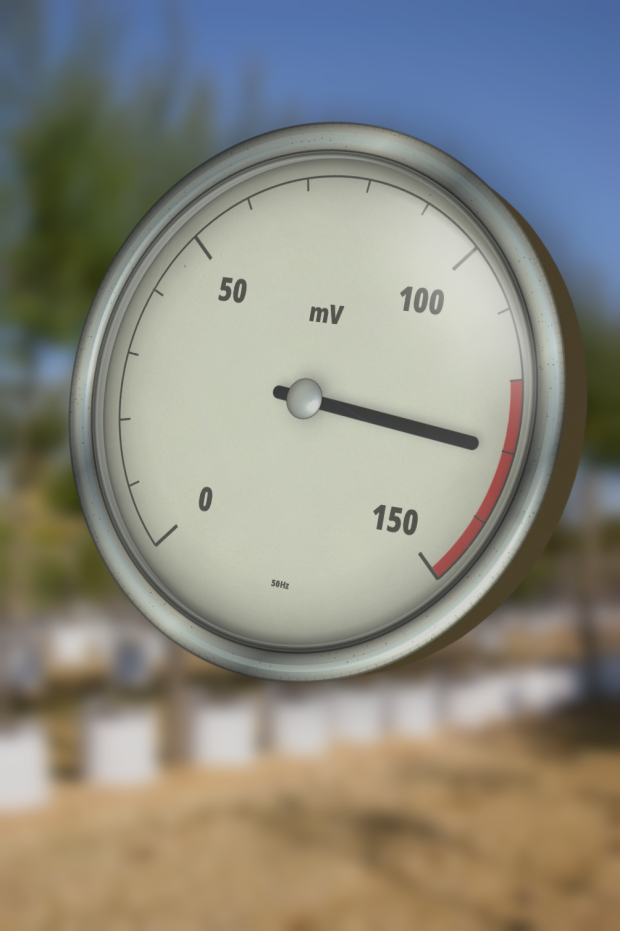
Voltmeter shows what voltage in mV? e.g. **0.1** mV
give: **130** mV
